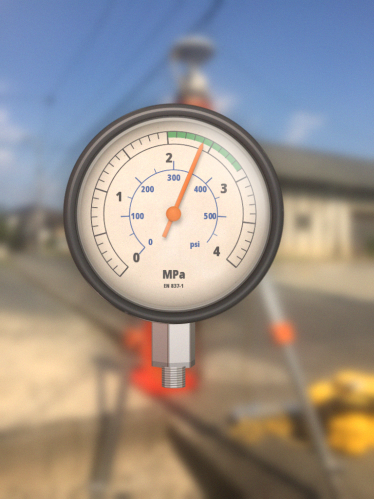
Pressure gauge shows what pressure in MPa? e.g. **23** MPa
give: **2.4** MPa
